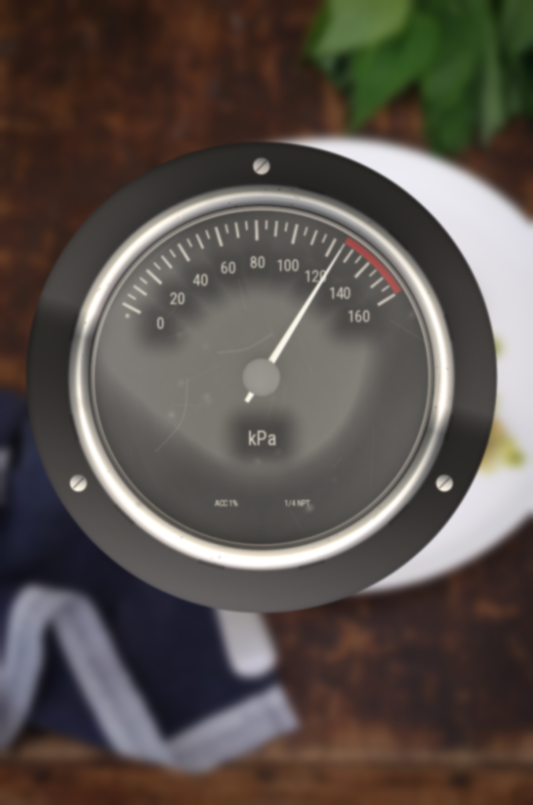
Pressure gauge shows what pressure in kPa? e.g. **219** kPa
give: **125** kPa
